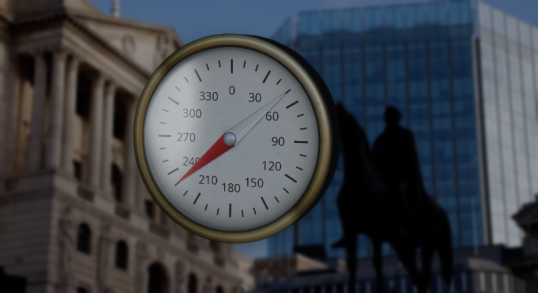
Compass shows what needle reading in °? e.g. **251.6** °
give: **230** °
